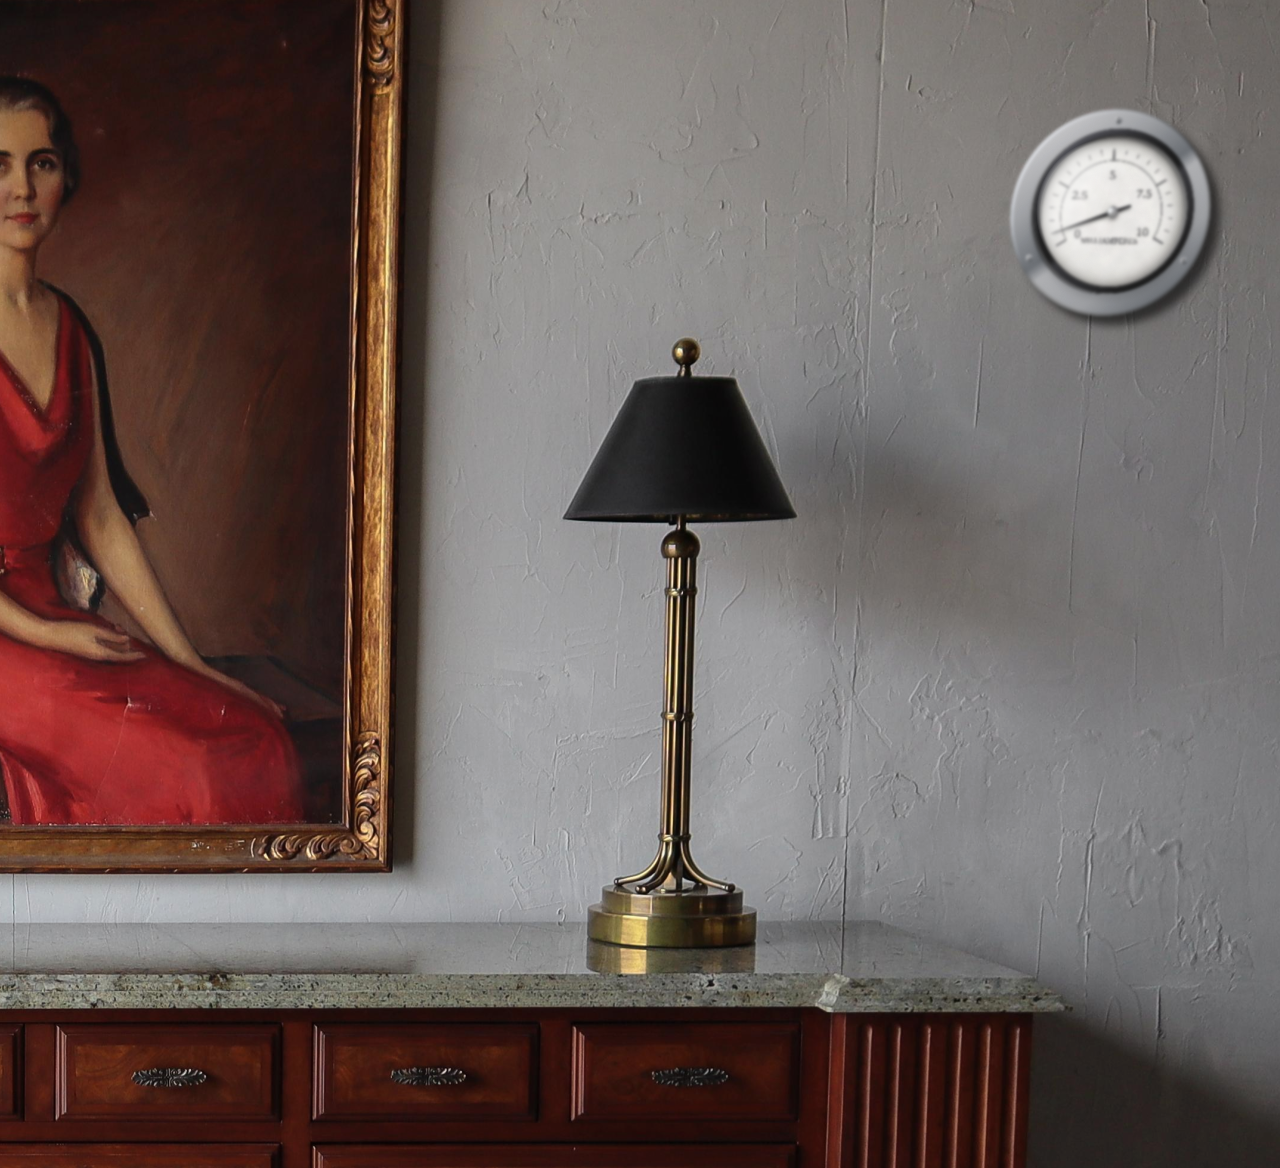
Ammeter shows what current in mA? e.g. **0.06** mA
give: **0.5** mA
